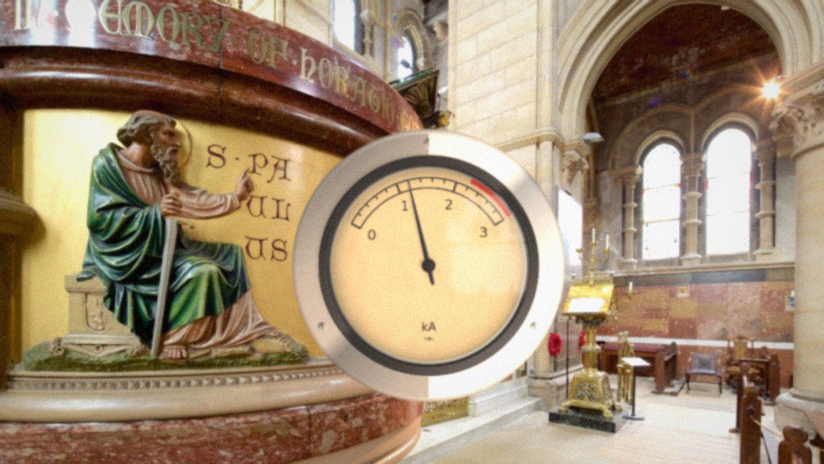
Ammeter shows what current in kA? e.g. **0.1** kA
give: **1.2** kA
